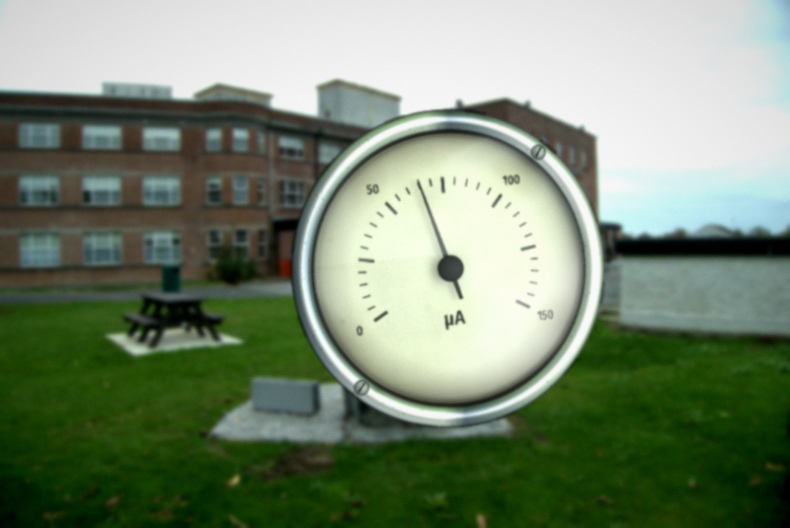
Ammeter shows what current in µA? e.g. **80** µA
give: **65** µA
